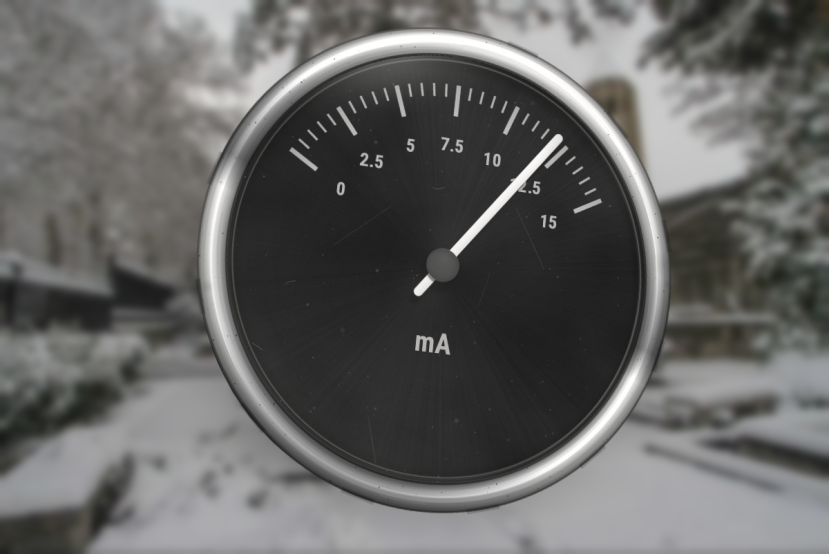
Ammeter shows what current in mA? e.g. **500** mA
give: **12** mA
